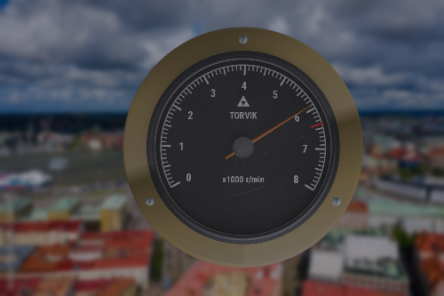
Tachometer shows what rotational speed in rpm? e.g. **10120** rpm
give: **5900** rpm
